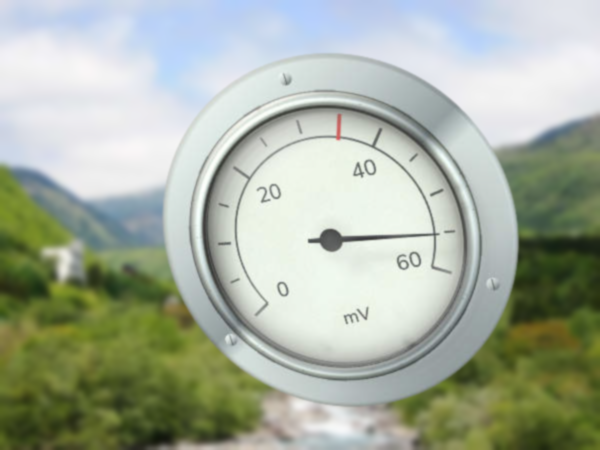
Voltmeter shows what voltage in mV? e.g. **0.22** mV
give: **55** mV
